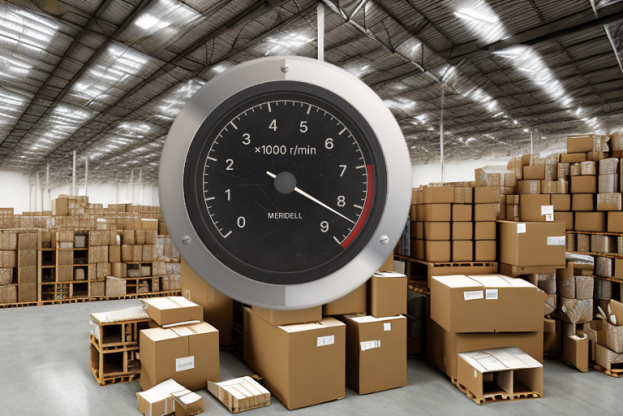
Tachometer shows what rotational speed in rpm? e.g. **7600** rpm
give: **8400** rpm
